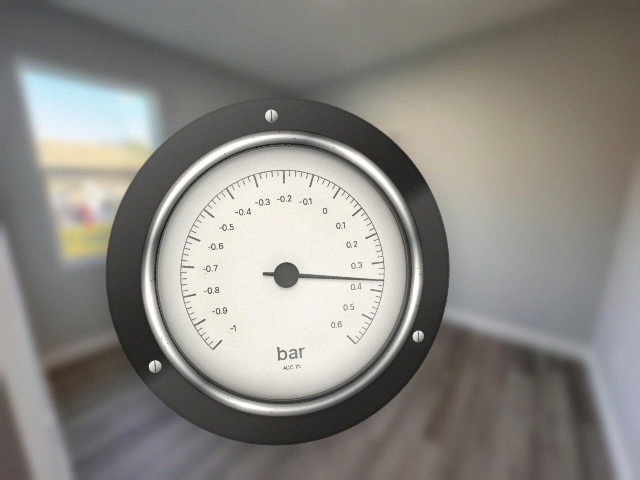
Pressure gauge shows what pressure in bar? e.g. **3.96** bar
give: **0.36** bar
